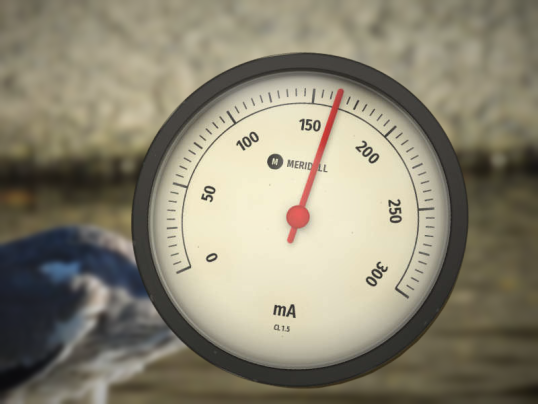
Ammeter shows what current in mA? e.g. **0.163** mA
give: **165** mA
